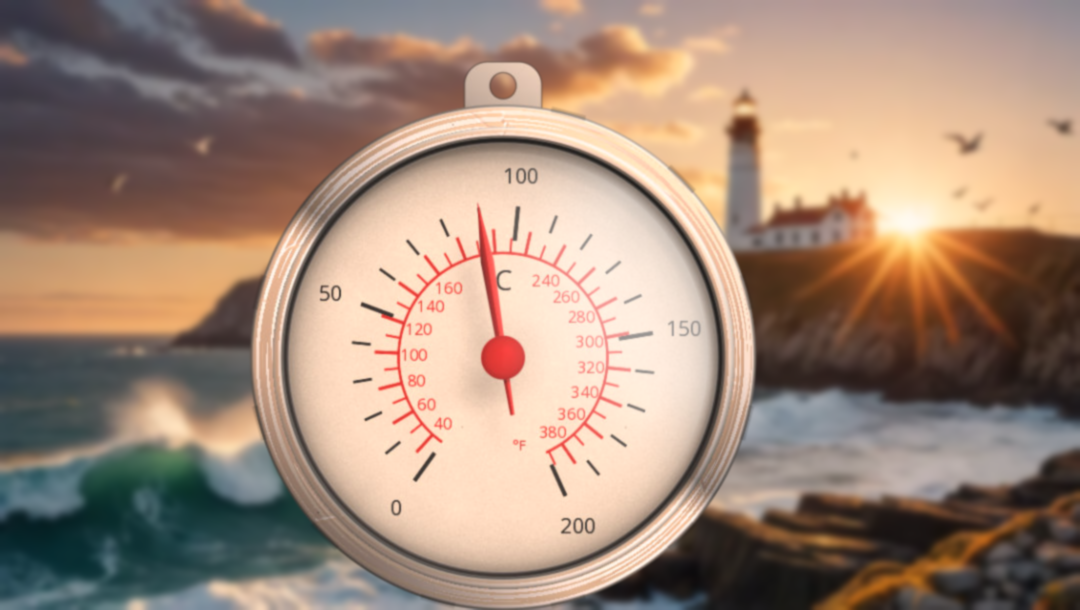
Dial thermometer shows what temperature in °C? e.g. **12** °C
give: **90** °C
